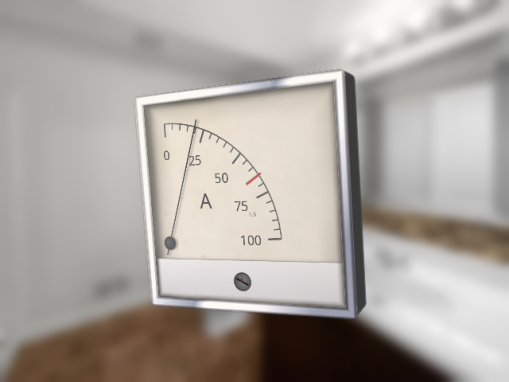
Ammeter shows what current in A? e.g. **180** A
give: **20** A
